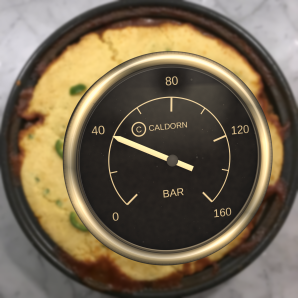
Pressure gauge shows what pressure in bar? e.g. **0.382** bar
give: **40** bar
